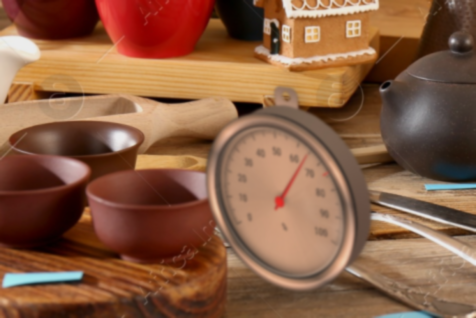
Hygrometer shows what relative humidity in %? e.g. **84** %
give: **65** %
